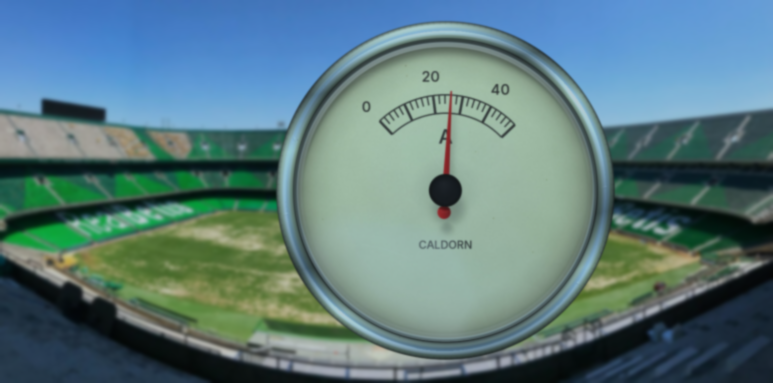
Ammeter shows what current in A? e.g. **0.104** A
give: **26** A
